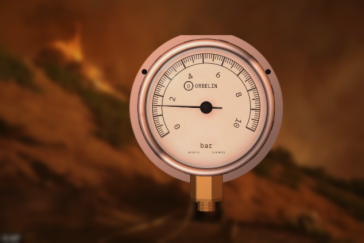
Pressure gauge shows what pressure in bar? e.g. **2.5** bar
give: **1.5** bar
